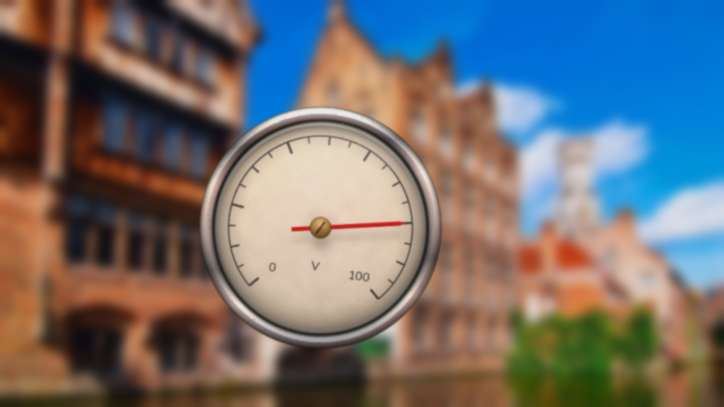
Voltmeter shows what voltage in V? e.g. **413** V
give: **80** V
